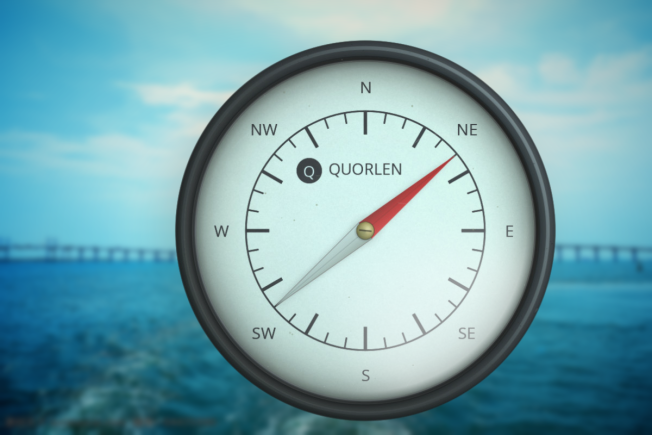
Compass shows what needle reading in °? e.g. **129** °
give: **50** °
